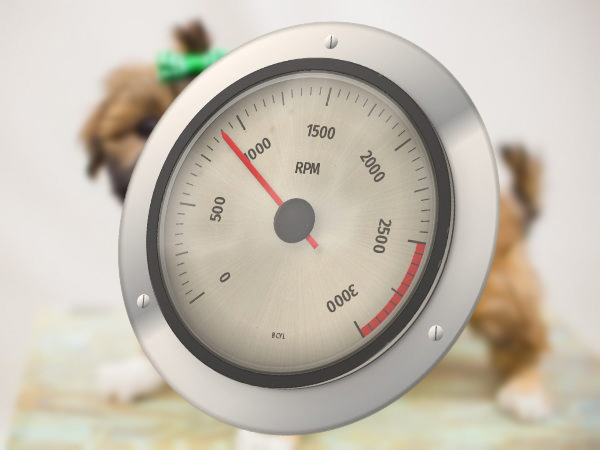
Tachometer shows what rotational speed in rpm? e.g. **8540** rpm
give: **900** rpm
